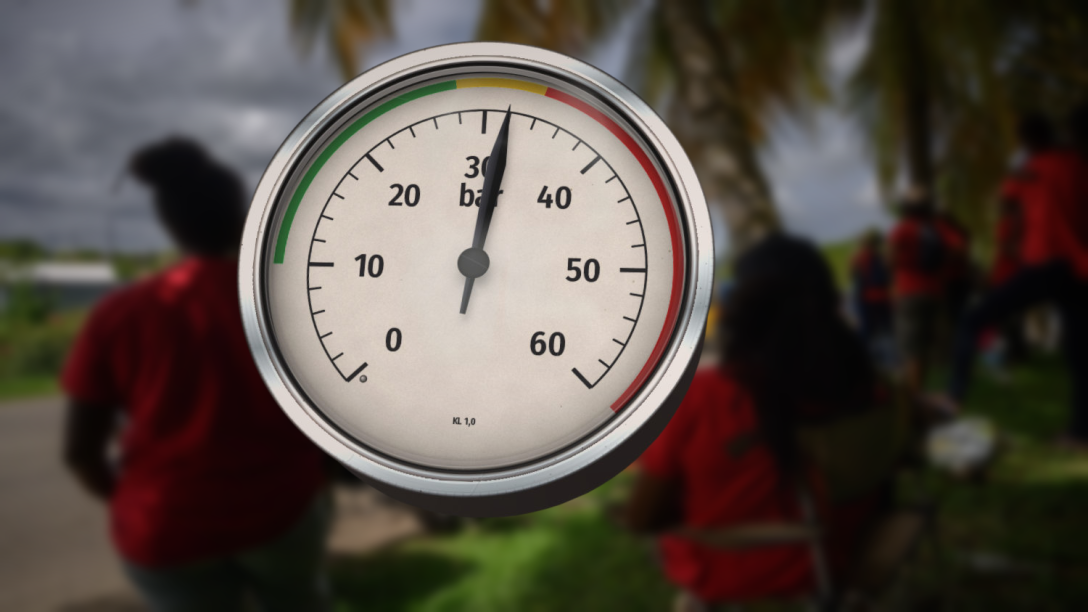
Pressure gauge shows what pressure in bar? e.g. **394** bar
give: **32** bar
